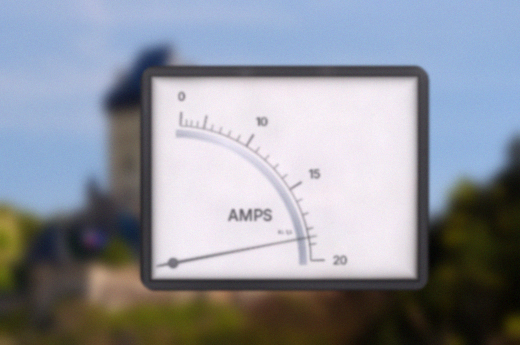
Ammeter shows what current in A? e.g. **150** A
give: **18.5** A
